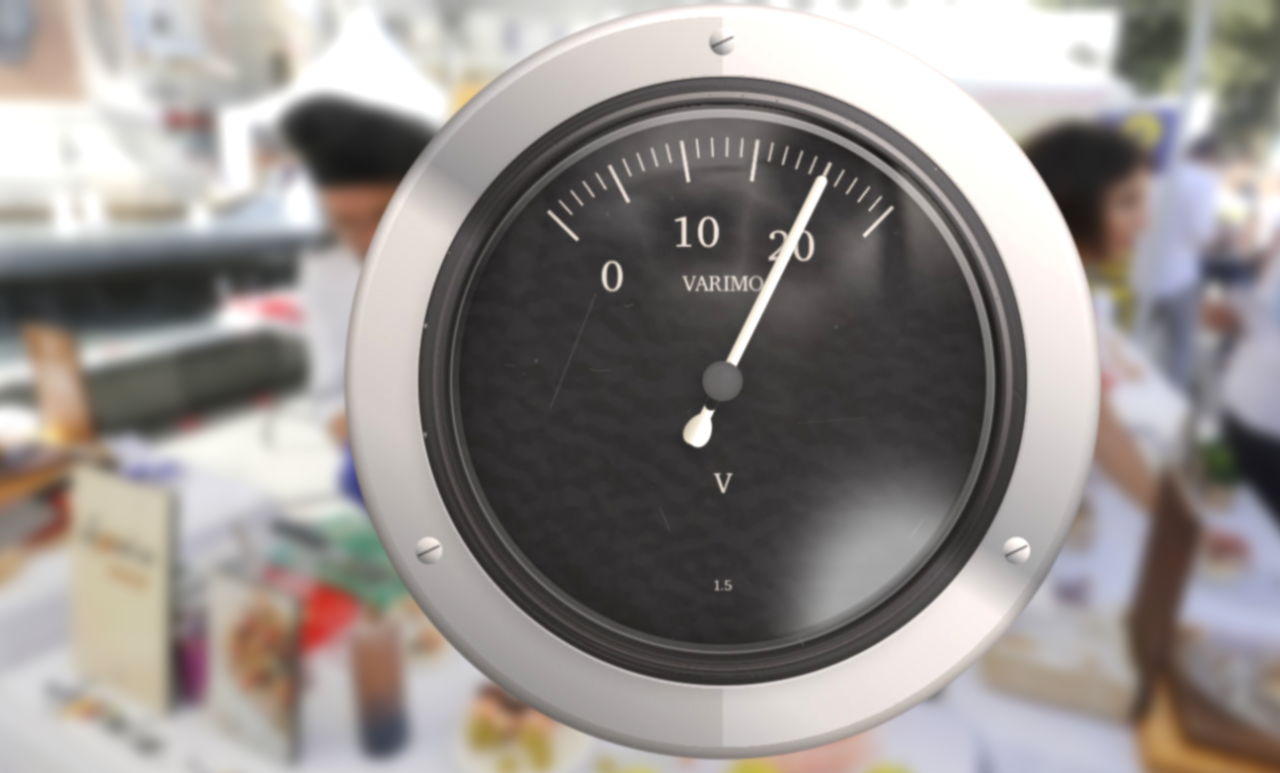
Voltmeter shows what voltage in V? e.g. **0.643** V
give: **20** V
